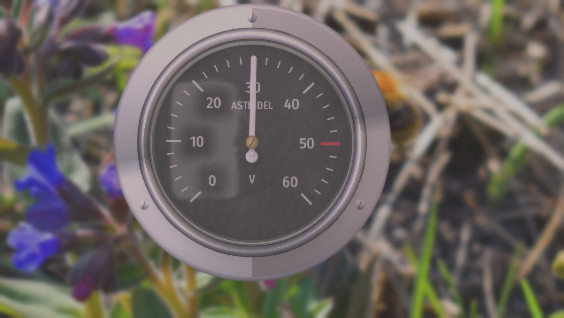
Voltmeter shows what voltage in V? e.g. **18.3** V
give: **30** V
